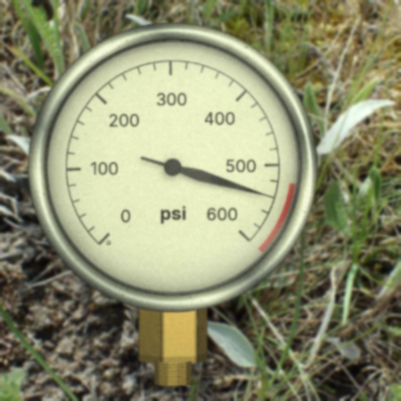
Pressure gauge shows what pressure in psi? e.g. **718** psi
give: **540** psi
